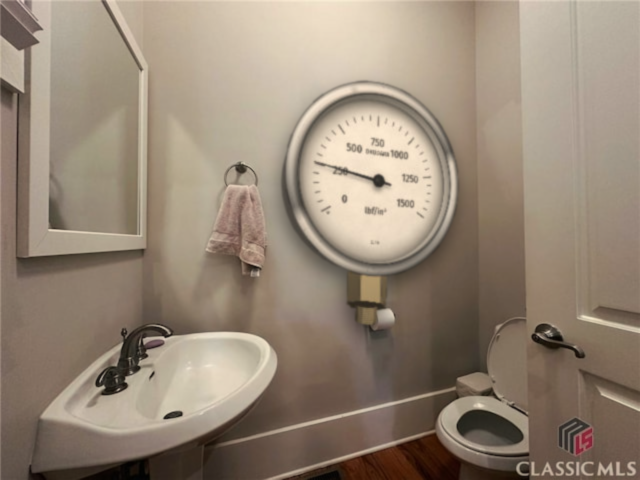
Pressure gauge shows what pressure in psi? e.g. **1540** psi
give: **250** psi
